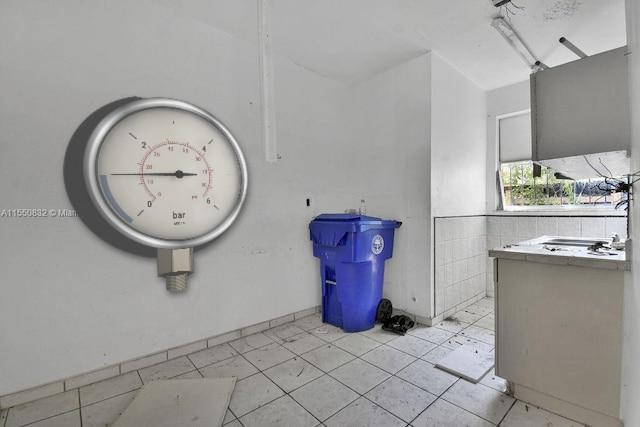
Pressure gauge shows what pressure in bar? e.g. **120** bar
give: **1** bar
